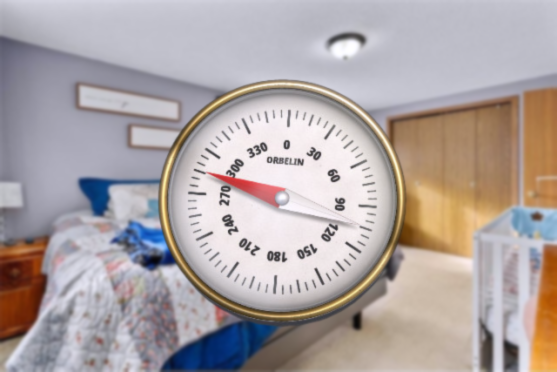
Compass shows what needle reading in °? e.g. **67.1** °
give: **285** °
